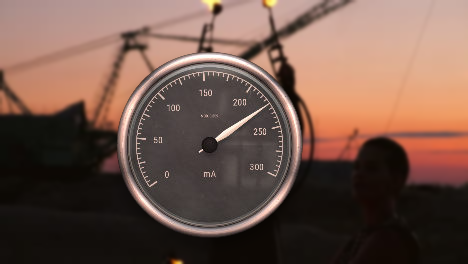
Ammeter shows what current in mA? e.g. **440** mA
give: **225** mA
